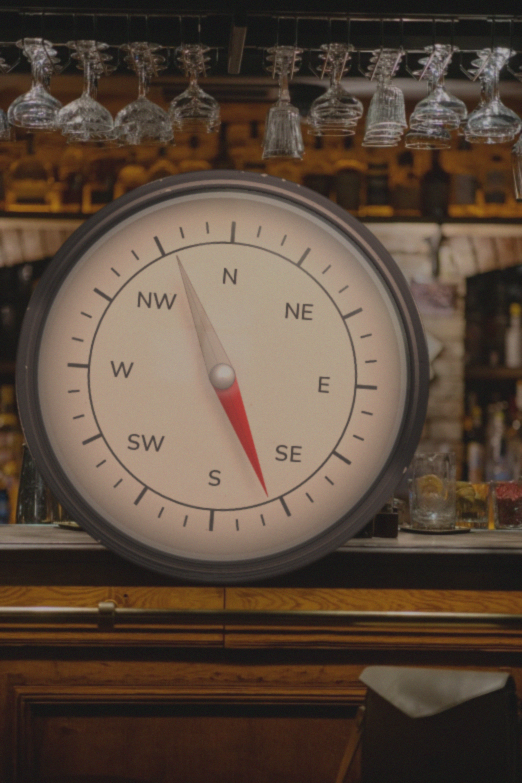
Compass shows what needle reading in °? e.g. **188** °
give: **155** °
